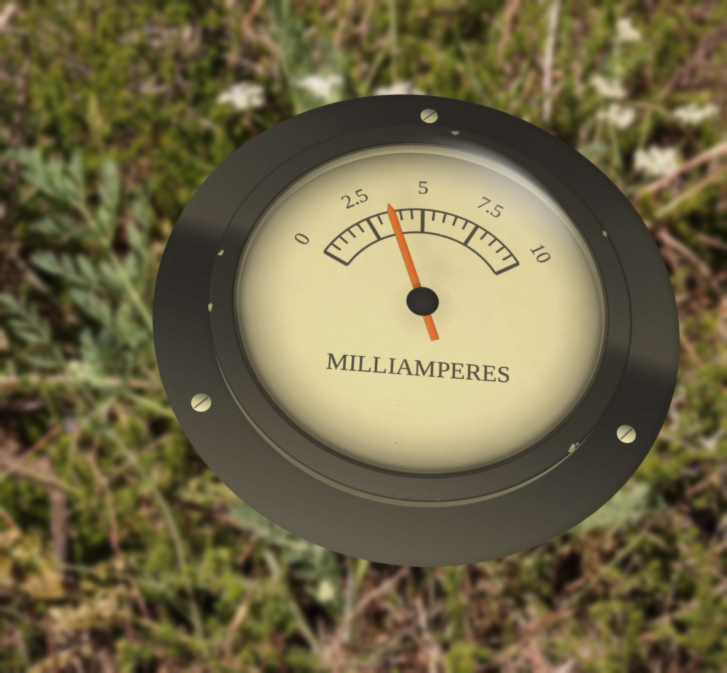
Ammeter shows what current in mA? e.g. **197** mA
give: **3.5** mA
